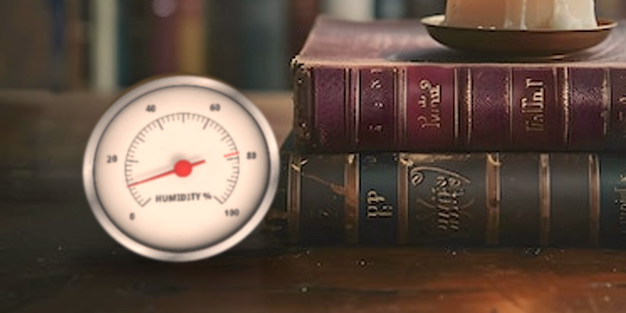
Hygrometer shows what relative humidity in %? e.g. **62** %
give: **10** %
